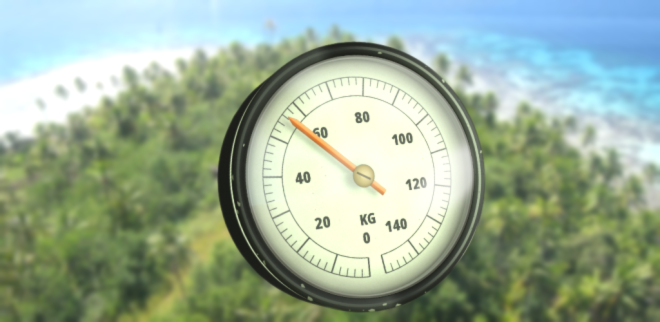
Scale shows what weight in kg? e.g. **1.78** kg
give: **56** kg
